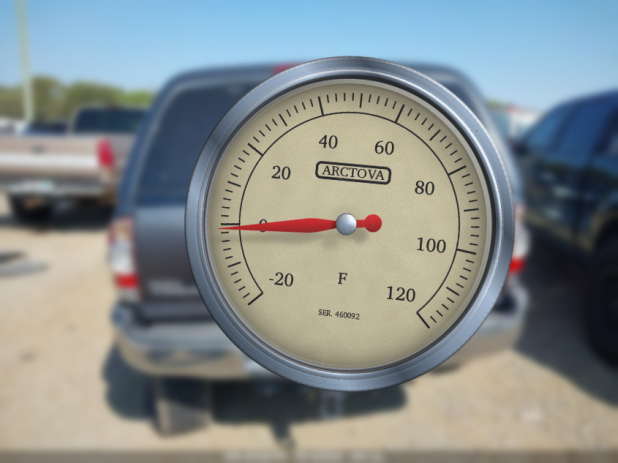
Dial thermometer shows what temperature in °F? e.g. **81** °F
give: **-1** °F
